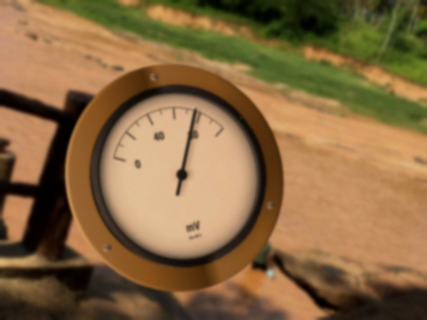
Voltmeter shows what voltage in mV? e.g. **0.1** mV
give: **75** mV
